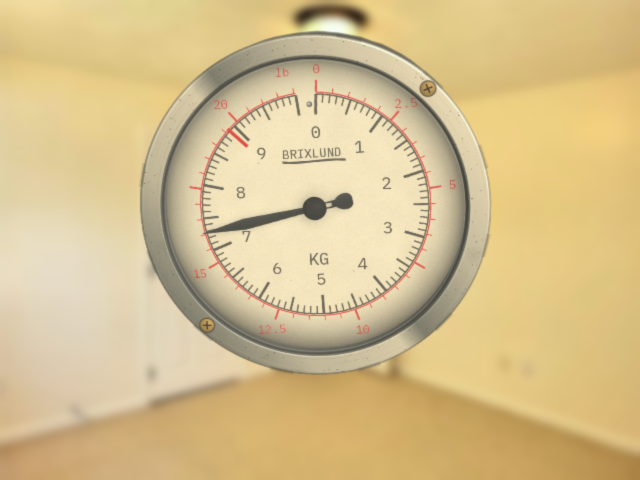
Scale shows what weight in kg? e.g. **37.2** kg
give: **7.3** kg
